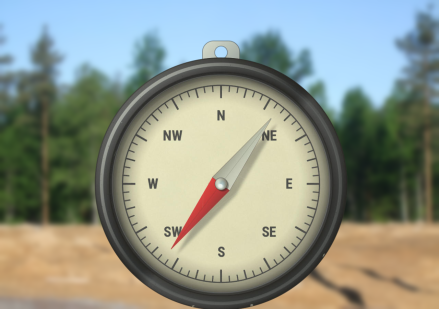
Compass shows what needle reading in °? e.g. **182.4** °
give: **217.5** °
